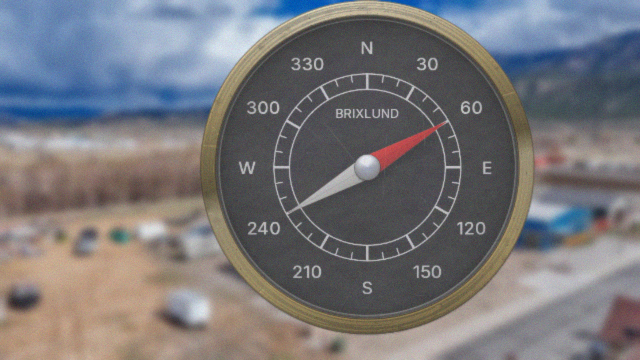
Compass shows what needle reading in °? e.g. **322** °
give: **60** °
